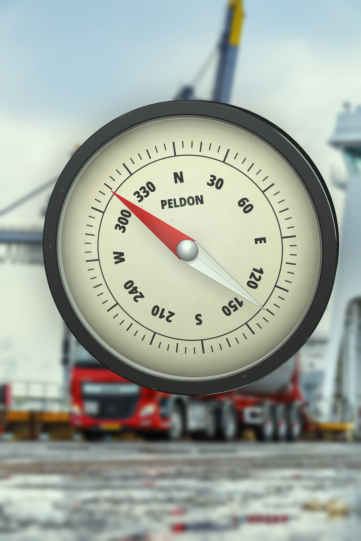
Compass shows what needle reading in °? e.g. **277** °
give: **315** °
